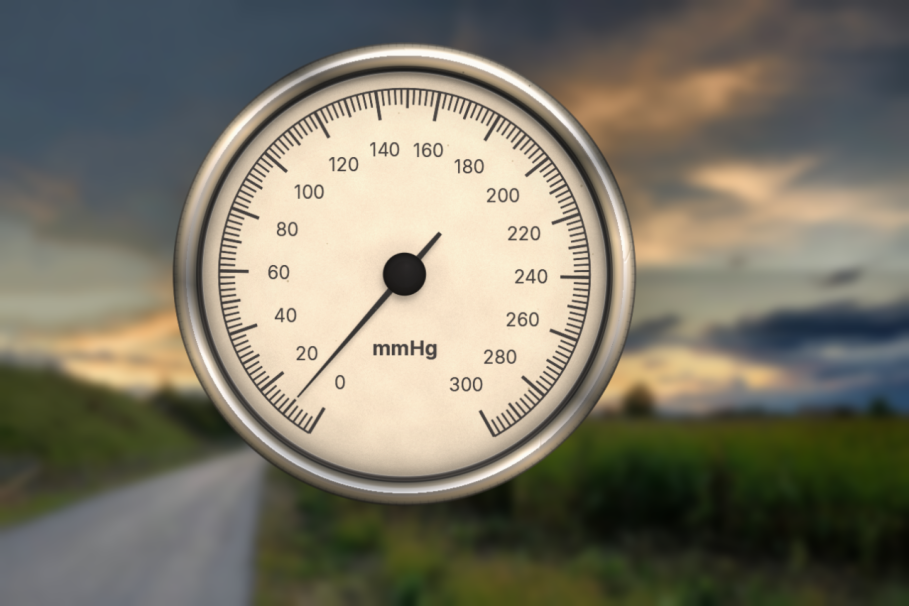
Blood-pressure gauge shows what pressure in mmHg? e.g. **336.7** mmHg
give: **10** mmHg
